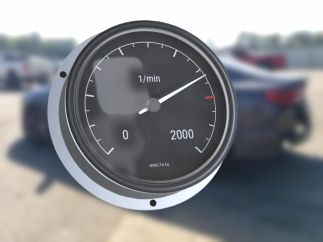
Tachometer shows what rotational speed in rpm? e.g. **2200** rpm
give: **1450** rpm
